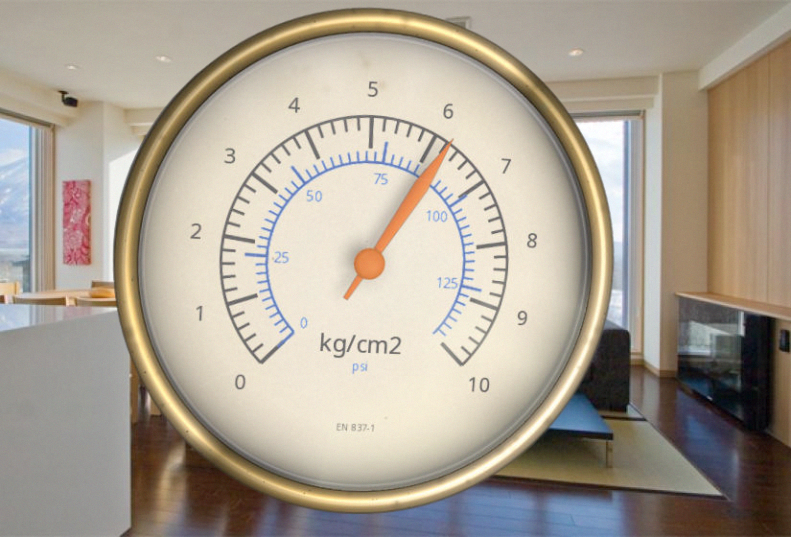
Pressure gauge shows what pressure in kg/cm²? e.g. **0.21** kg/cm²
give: **6.2** kg/cm²
